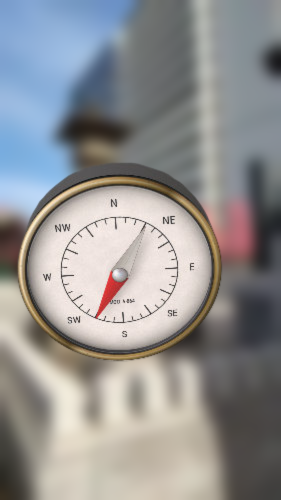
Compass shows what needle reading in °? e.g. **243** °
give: **210** °
